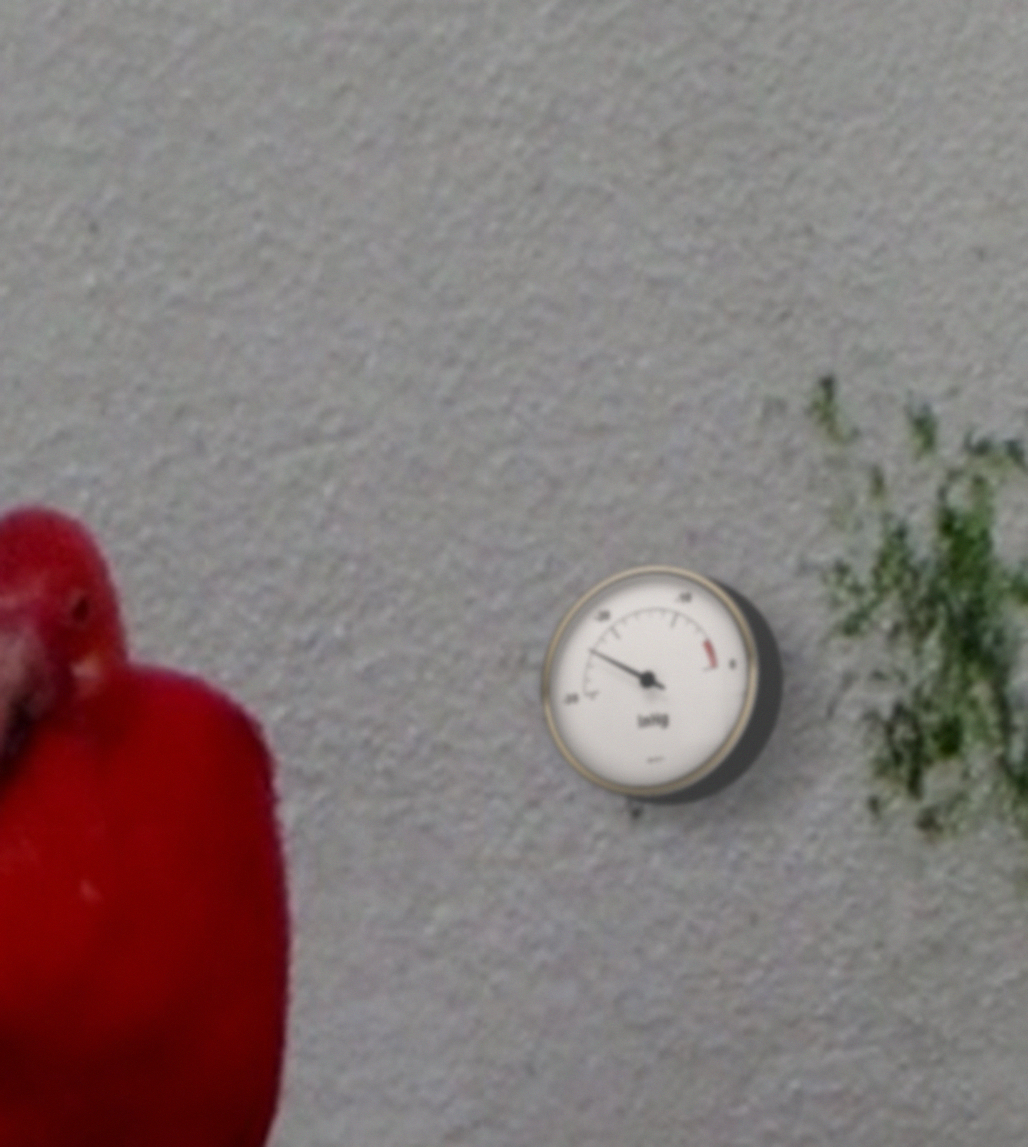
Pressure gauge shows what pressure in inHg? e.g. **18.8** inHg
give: **-24** inHg
